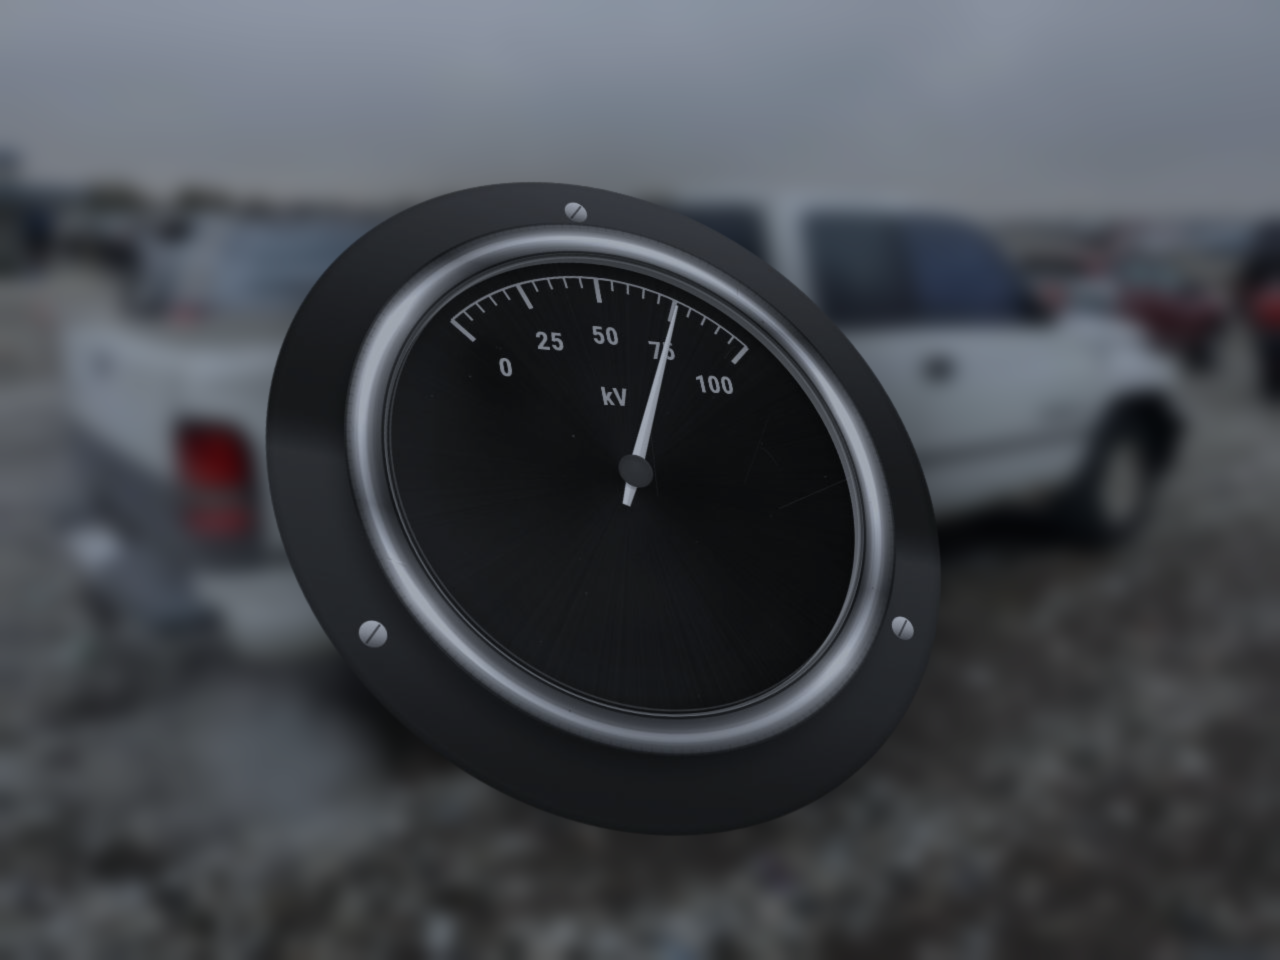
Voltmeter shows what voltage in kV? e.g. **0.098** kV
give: **75** kV
